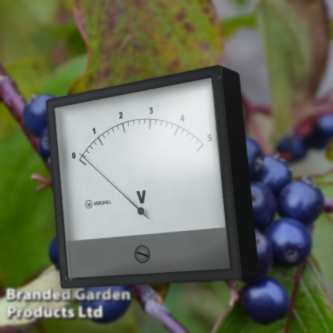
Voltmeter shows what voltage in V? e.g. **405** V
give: **0.2** V
